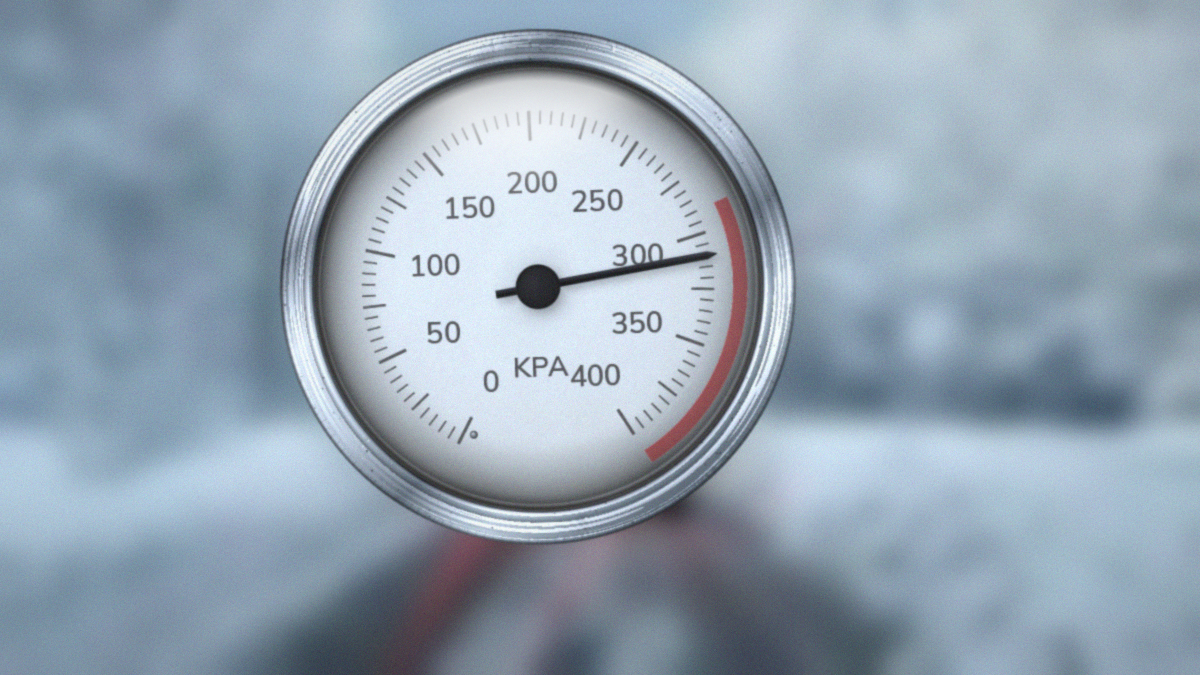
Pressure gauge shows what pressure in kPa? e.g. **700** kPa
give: **310** kPa
